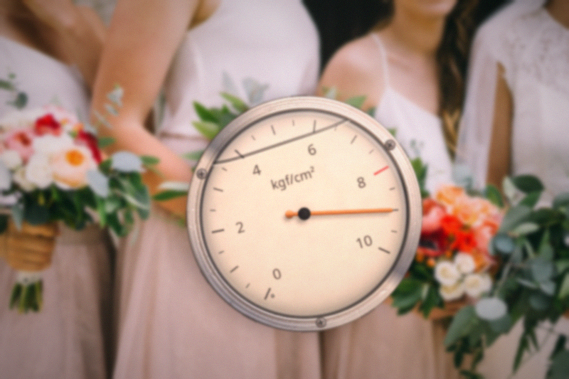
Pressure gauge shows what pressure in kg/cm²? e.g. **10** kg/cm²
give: **9** kg/cm²
